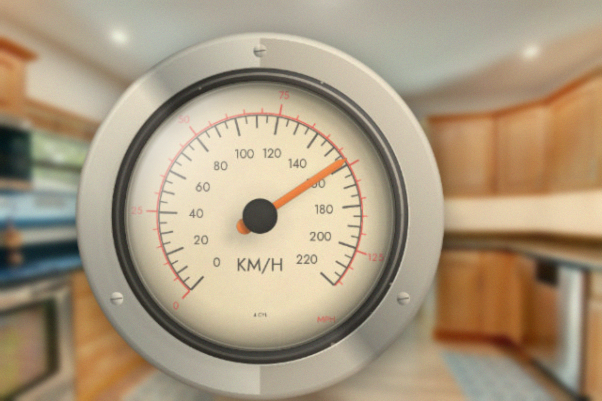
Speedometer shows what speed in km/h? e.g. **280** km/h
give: **157.5** km/h
